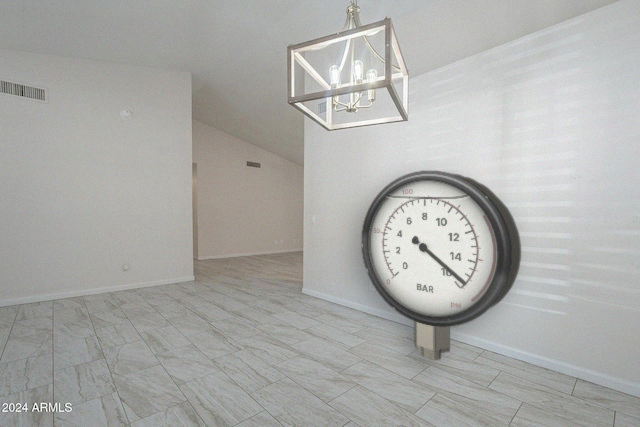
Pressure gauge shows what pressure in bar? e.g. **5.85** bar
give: **15.5** bar
